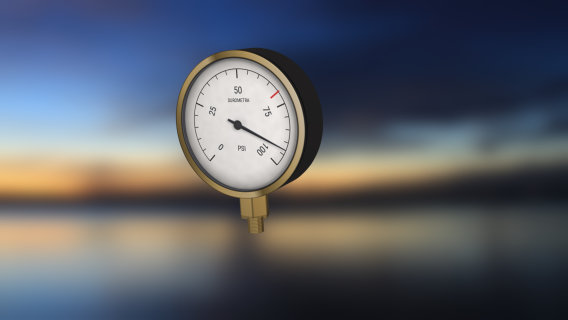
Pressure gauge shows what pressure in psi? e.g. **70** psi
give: **92.5** psi
